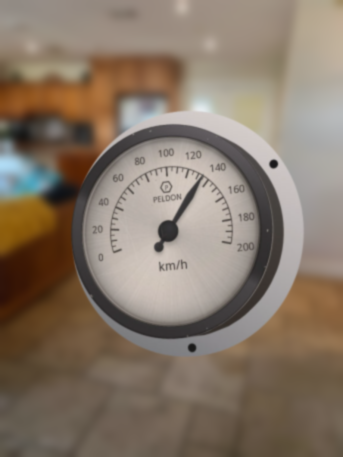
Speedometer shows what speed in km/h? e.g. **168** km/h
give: **135** km/h
